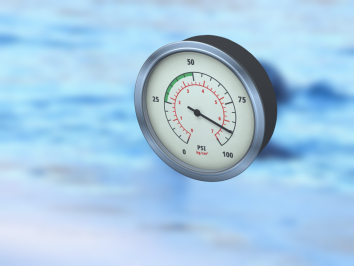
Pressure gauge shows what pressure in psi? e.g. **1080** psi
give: **90** psi
